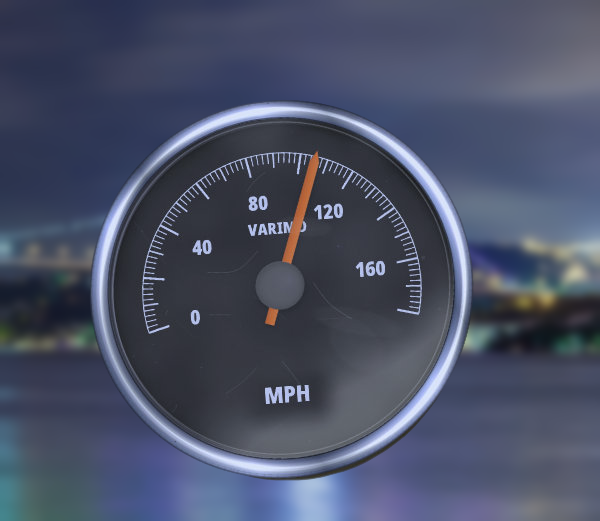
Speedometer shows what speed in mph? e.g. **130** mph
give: **106** mph
